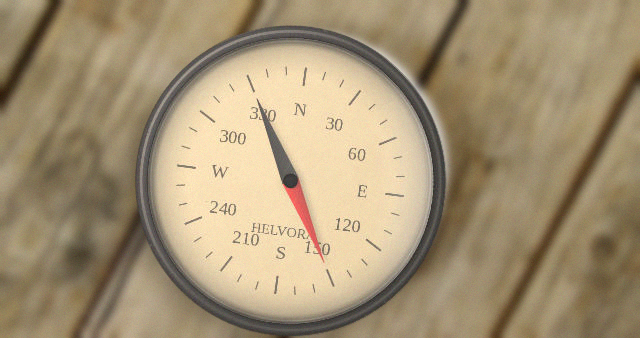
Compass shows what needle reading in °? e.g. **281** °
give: **150** °
